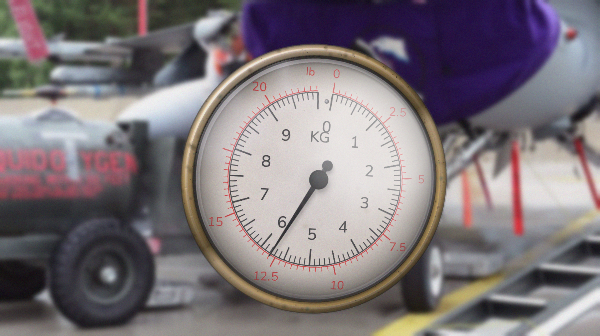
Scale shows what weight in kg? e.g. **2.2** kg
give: **5.8** kg
